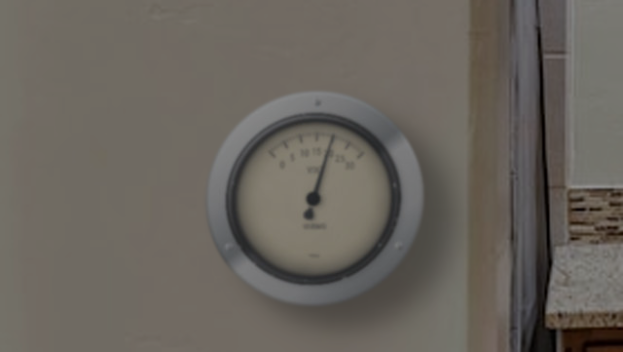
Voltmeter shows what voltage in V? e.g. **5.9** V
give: **20** V
